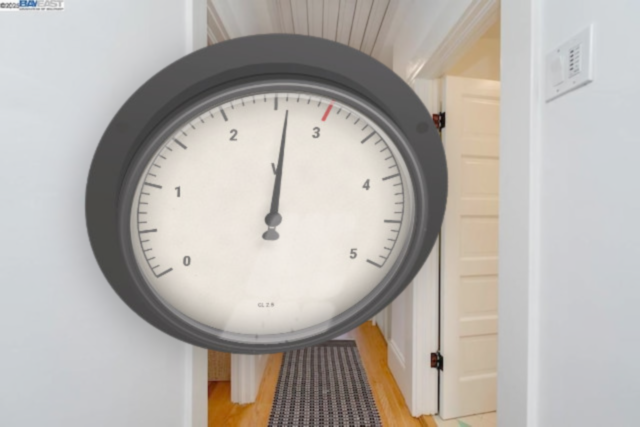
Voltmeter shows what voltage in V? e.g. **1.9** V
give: **2.6** V
